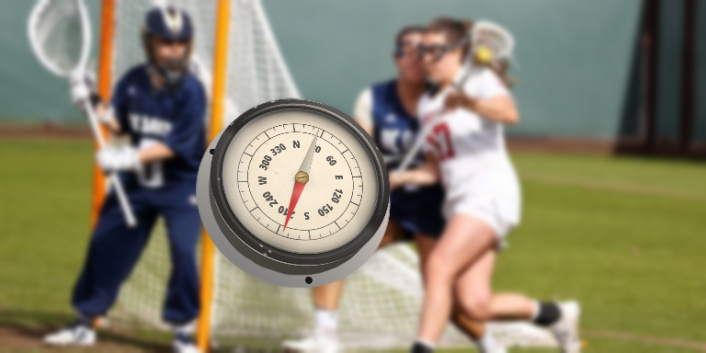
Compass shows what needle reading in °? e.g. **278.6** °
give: **205** °
